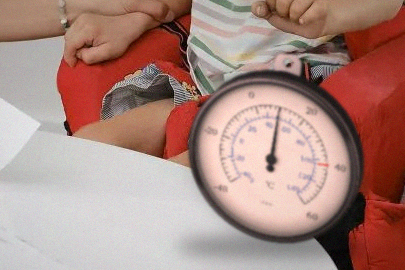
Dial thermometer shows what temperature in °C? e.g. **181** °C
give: **10** °C
